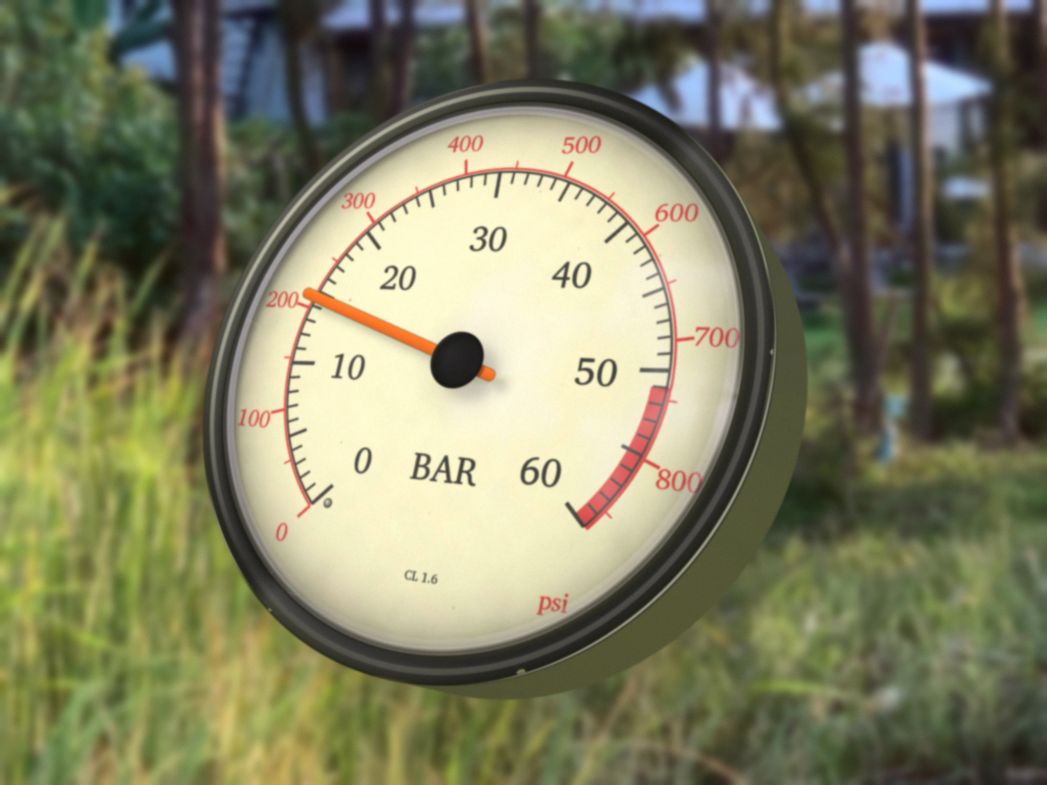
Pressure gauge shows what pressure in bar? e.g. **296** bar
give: **14.5** bar
